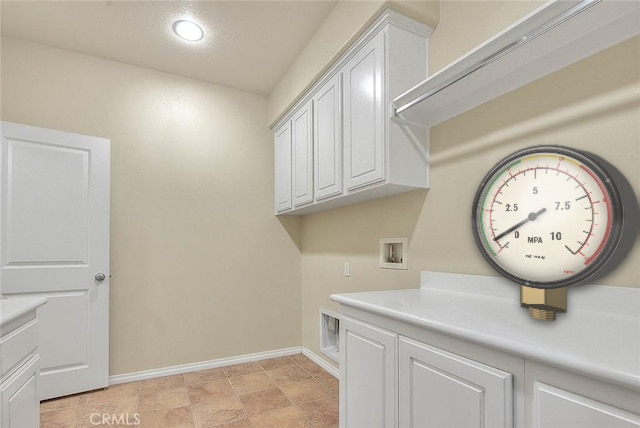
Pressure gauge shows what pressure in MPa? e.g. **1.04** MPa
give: **0.5** MPa
